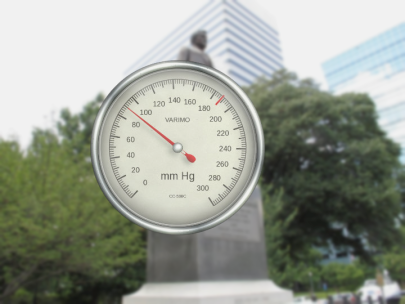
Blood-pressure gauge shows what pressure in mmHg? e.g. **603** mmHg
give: **90** mmHg
